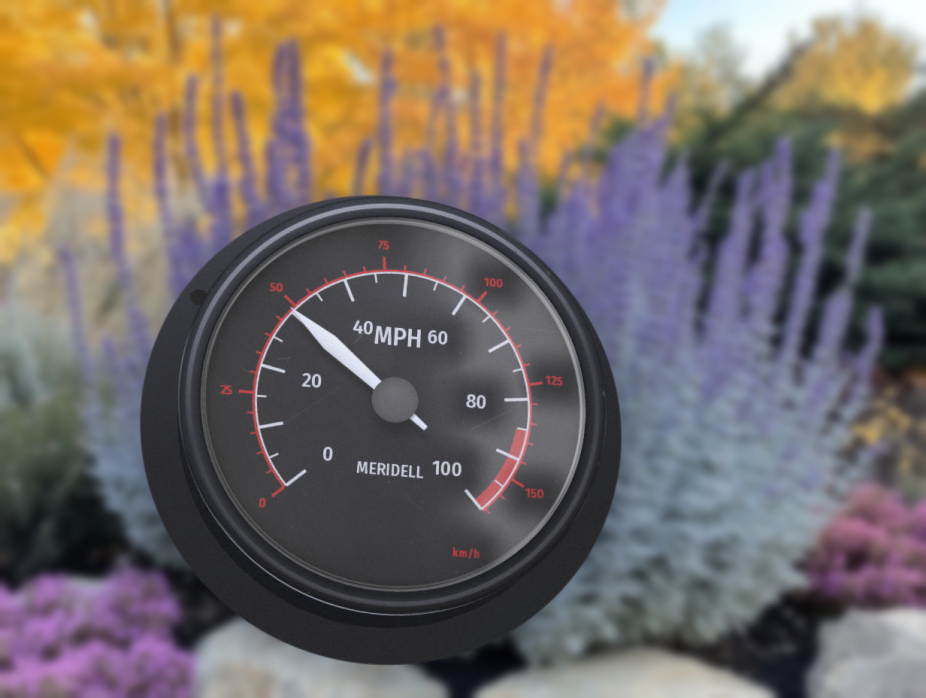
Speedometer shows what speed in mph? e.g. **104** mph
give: **30** mph
